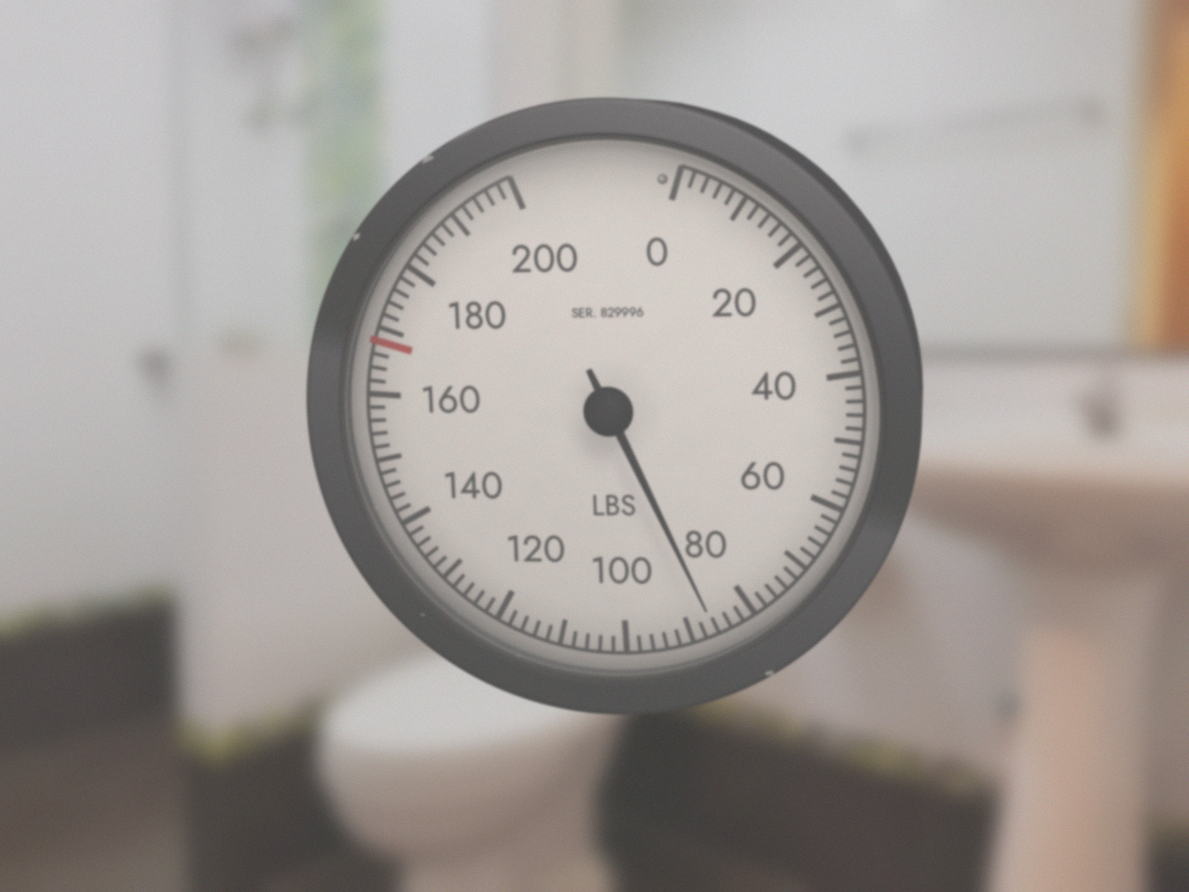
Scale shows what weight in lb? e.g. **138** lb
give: **86** lb
